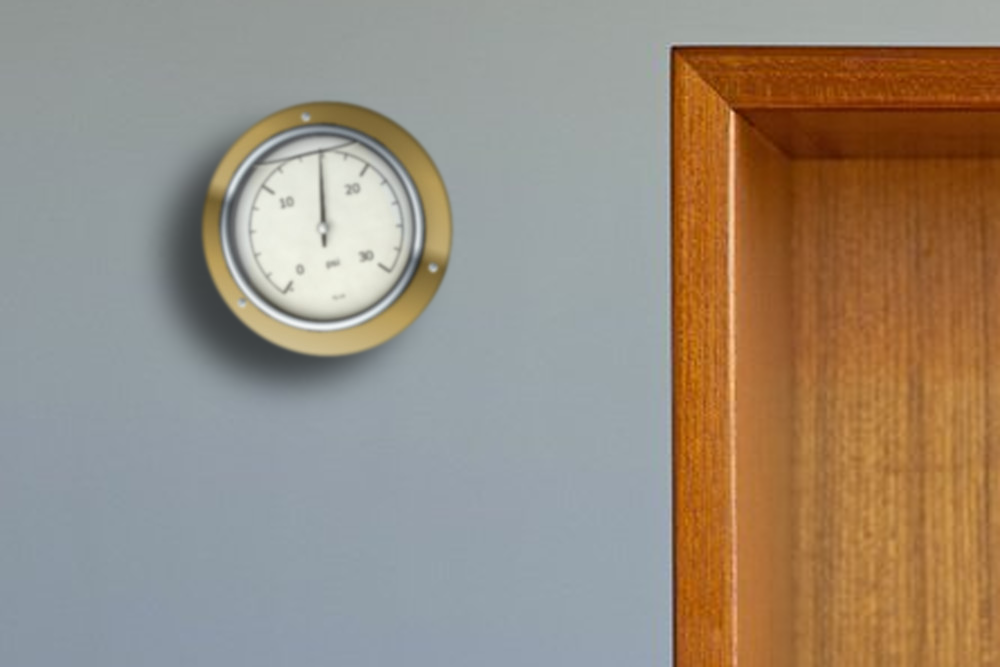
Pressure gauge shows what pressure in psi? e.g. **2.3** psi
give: **16** psi
